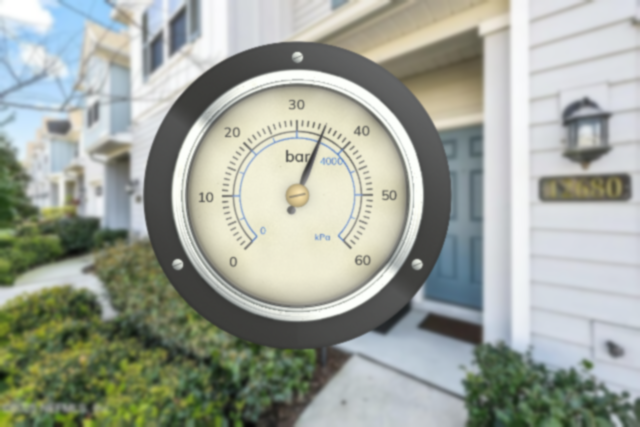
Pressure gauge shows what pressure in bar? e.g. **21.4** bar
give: **35** bar
